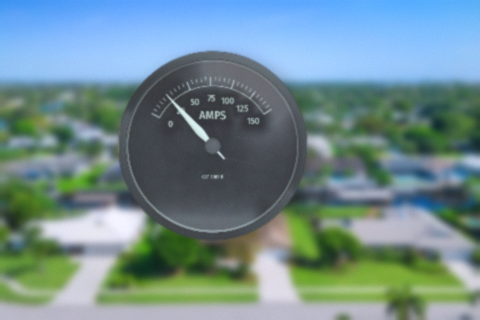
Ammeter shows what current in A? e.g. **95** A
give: **25** A
